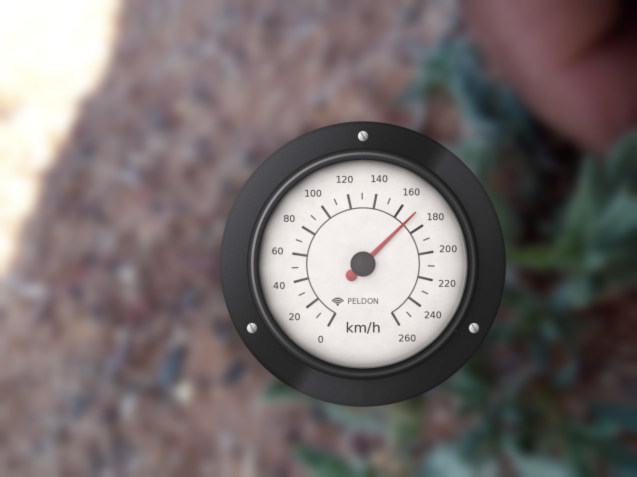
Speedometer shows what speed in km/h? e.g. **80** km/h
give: **170** km/h
